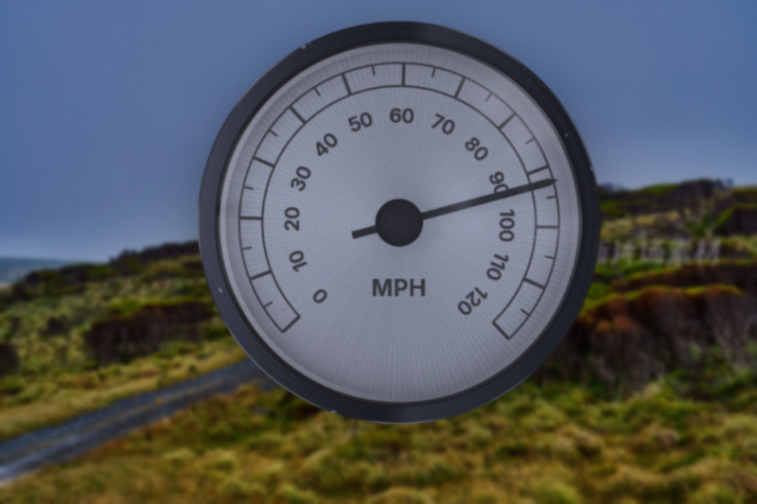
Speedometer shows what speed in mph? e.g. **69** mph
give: **92.5** mph
